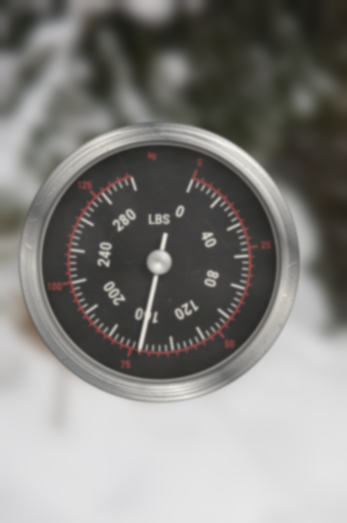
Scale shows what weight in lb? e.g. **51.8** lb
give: **160** lb
